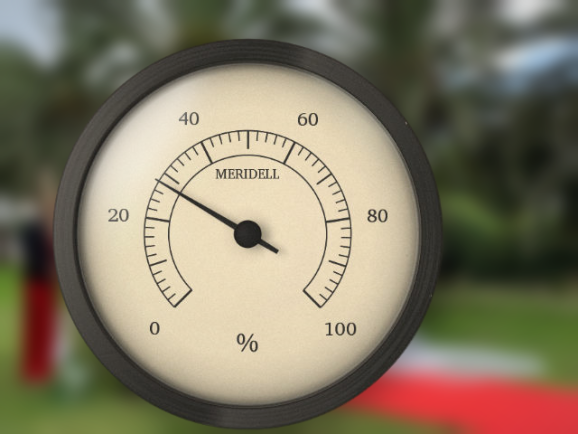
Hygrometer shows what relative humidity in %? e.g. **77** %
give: **28** %
